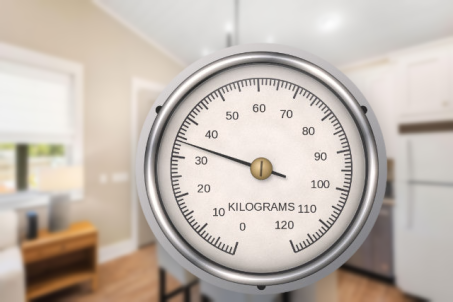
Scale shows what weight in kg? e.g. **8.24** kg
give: **34** kg
